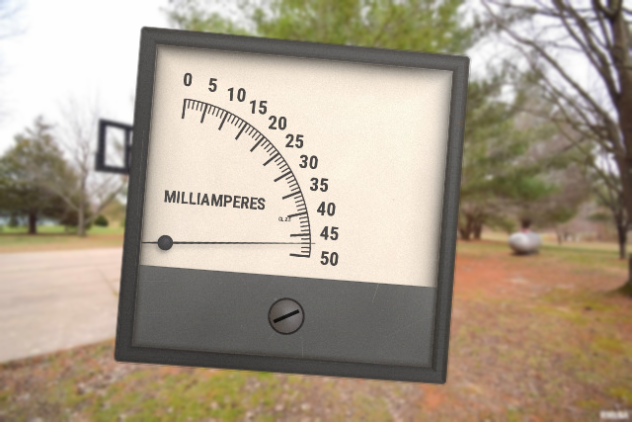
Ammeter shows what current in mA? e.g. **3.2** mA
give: **47** mA
